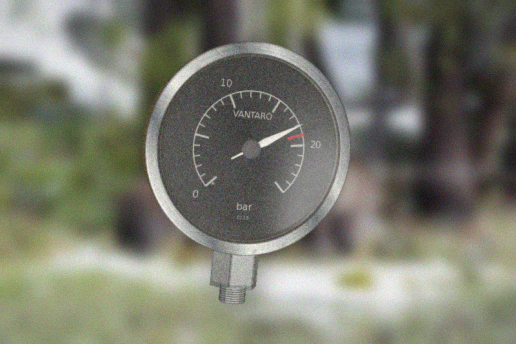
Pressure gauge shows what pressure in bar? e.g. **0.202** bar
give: **18** bar
